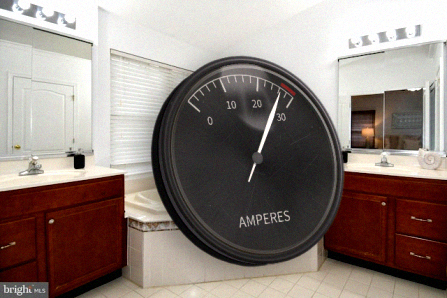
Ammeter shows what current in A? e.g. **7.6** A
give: **26** A
